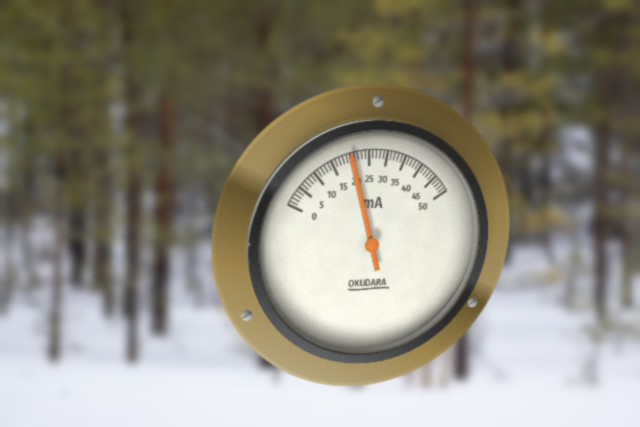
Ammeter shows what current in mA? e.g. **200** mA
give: **20** mA
